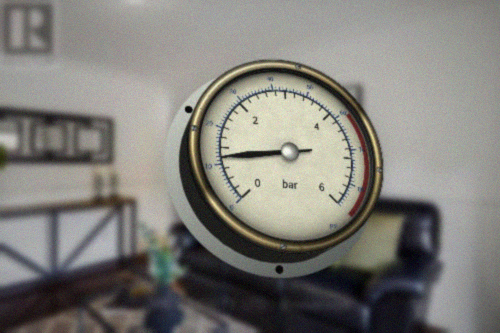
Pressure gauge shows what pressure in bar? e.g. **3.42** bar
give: **0.8** bar
